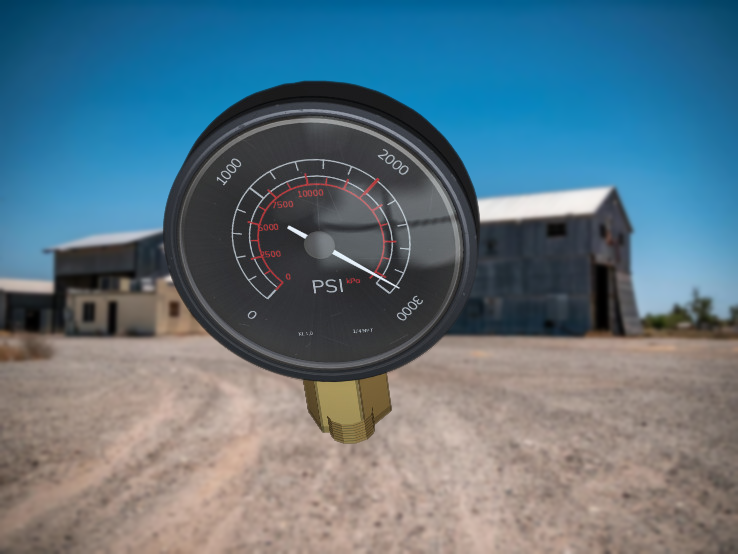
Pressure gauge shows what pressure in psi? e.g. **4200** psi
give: **2900** psi
